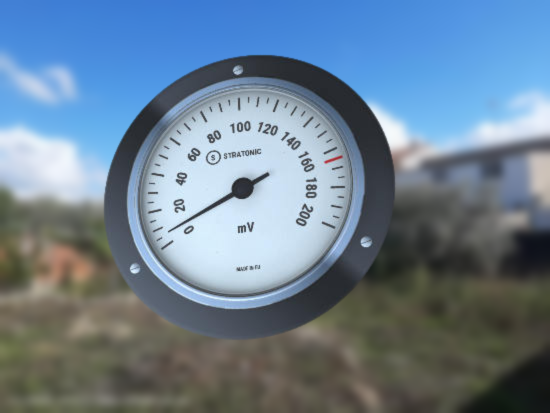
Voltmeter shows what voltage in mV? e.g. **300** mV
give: **5** mV
